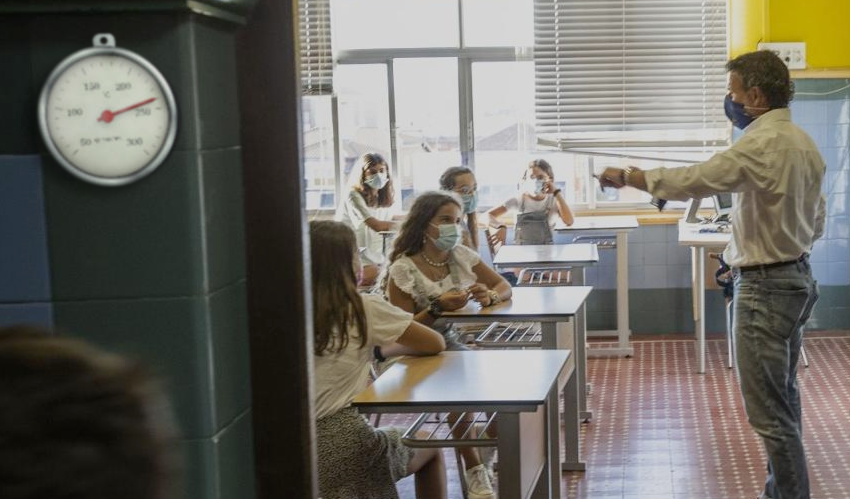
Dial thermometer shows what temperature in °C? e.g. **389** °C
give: **240** °C
